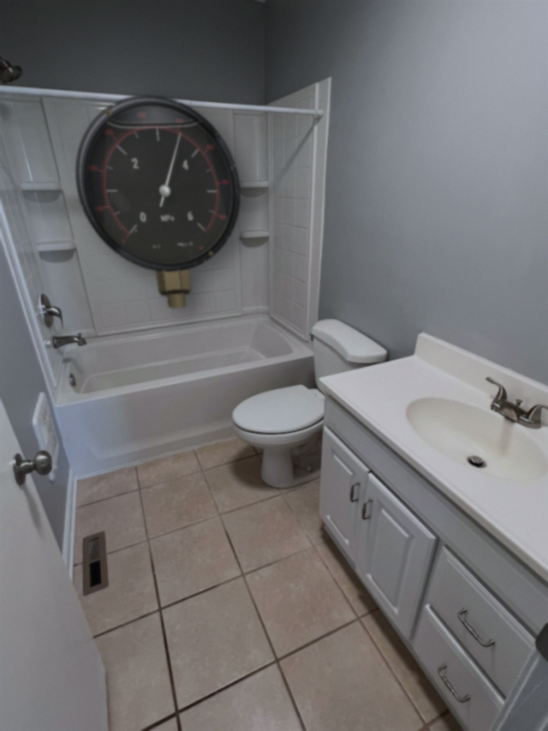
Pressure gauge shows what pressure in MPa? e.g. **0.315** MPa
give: **3.5** MPa
